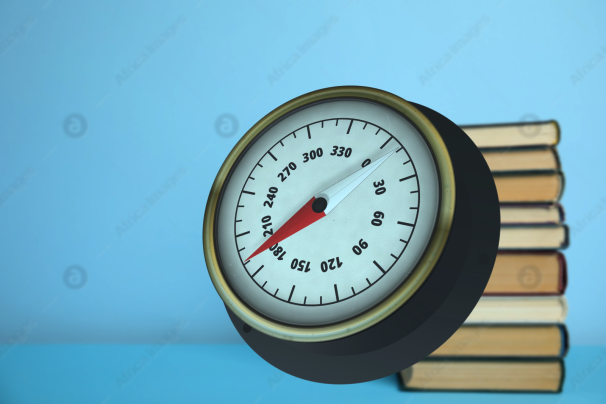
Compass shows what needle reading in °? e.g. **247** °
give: **190** °
